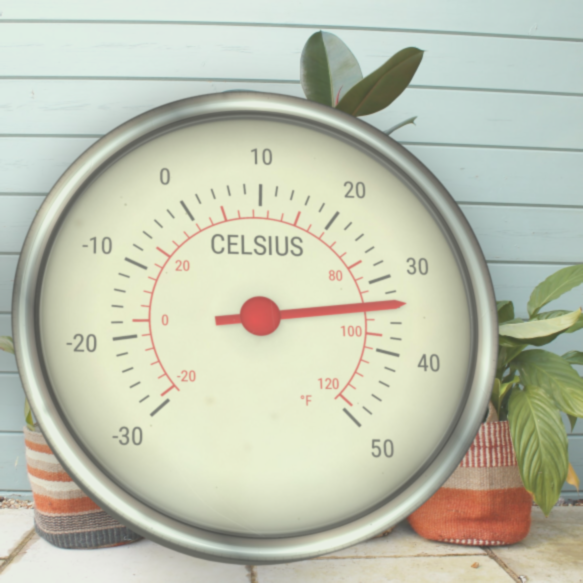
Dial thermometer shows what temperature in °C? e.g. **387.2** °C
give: **34** °C
